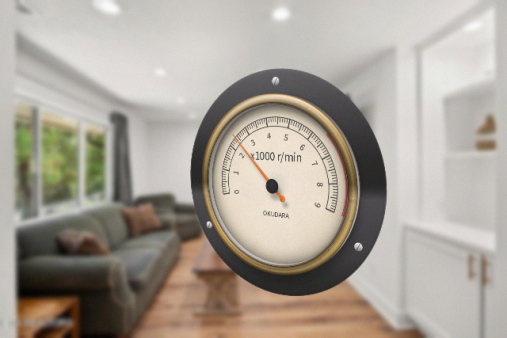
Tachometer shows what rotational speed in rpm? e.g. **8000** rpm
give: **2500** rpm
